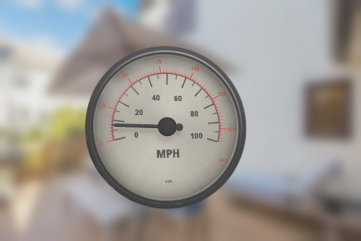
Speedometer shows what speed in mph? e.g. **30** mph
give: **7.5** mph
